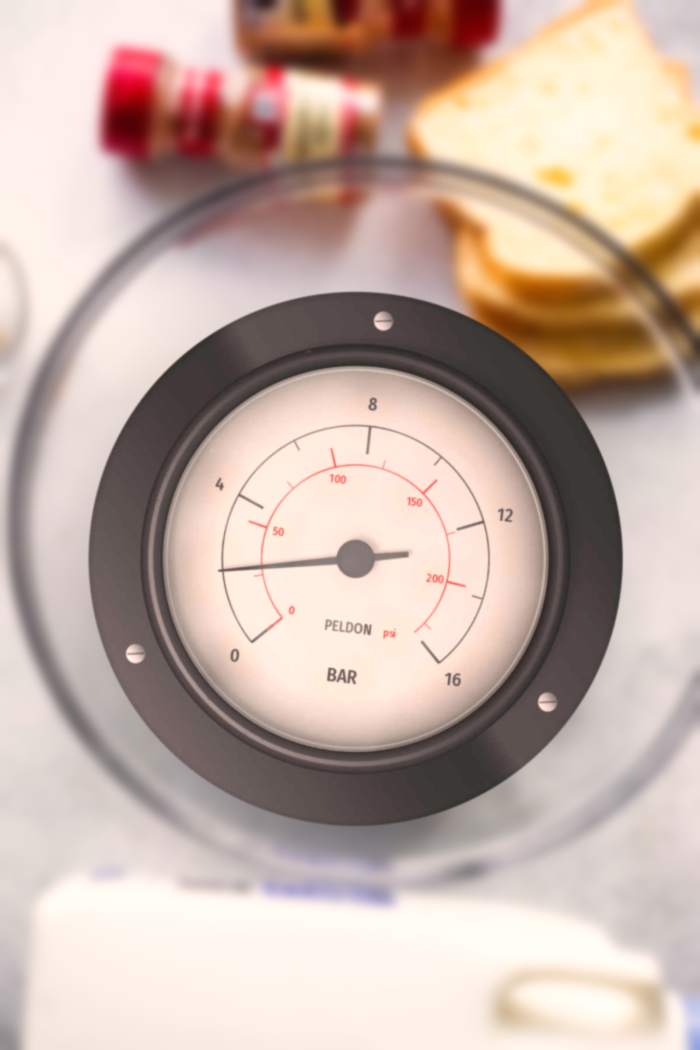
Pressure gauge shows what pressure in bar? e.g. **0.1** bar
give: **2** bar
